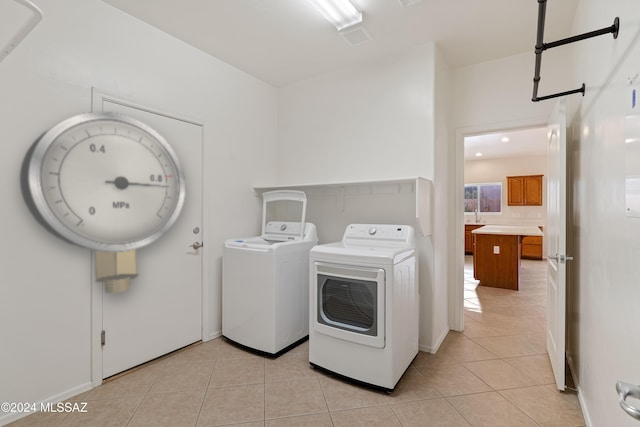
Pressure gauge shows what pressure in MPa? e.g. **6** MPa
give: **0.85** MPa
